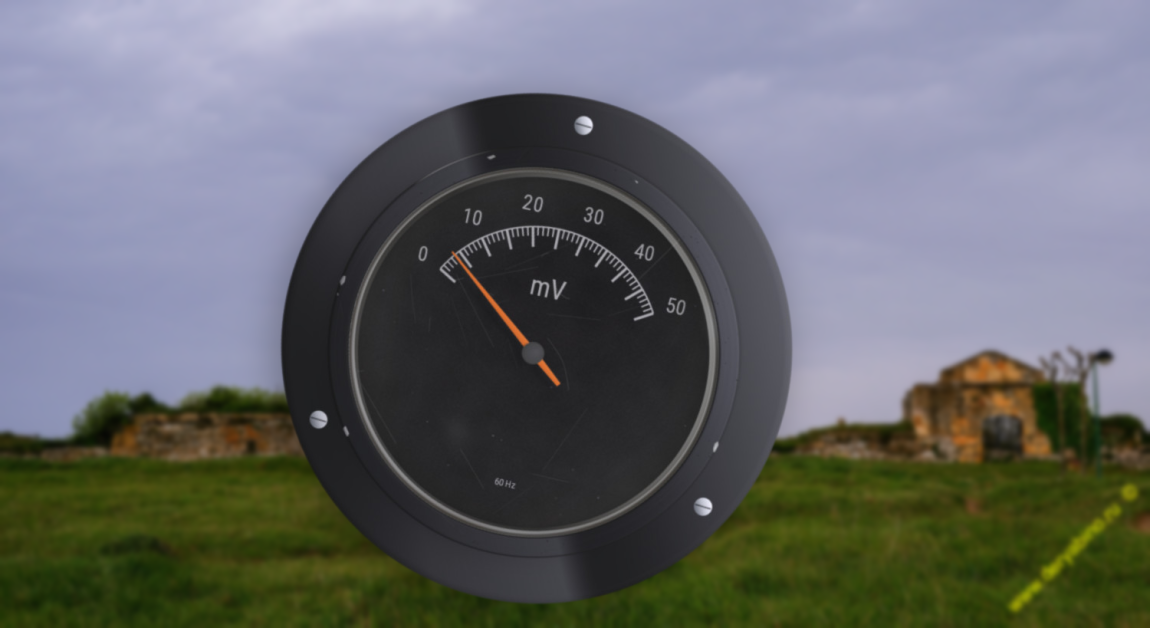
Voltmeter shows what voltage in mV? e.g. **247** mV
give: **4** mV
